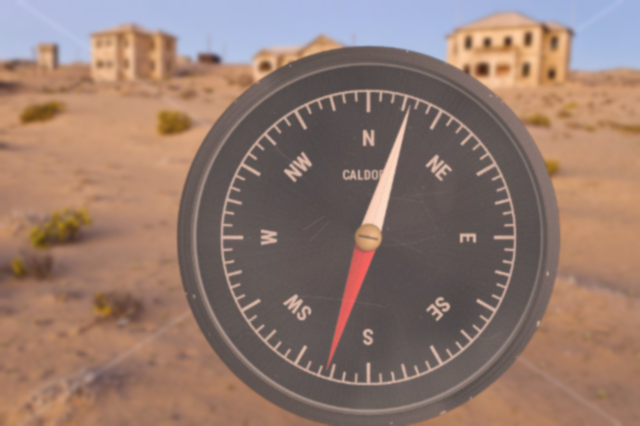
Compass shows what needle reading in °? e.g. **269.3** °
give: **197.5** °
